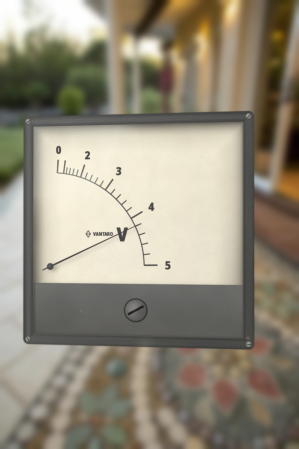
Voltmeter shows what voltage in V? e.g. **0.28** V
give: **4.2** V
